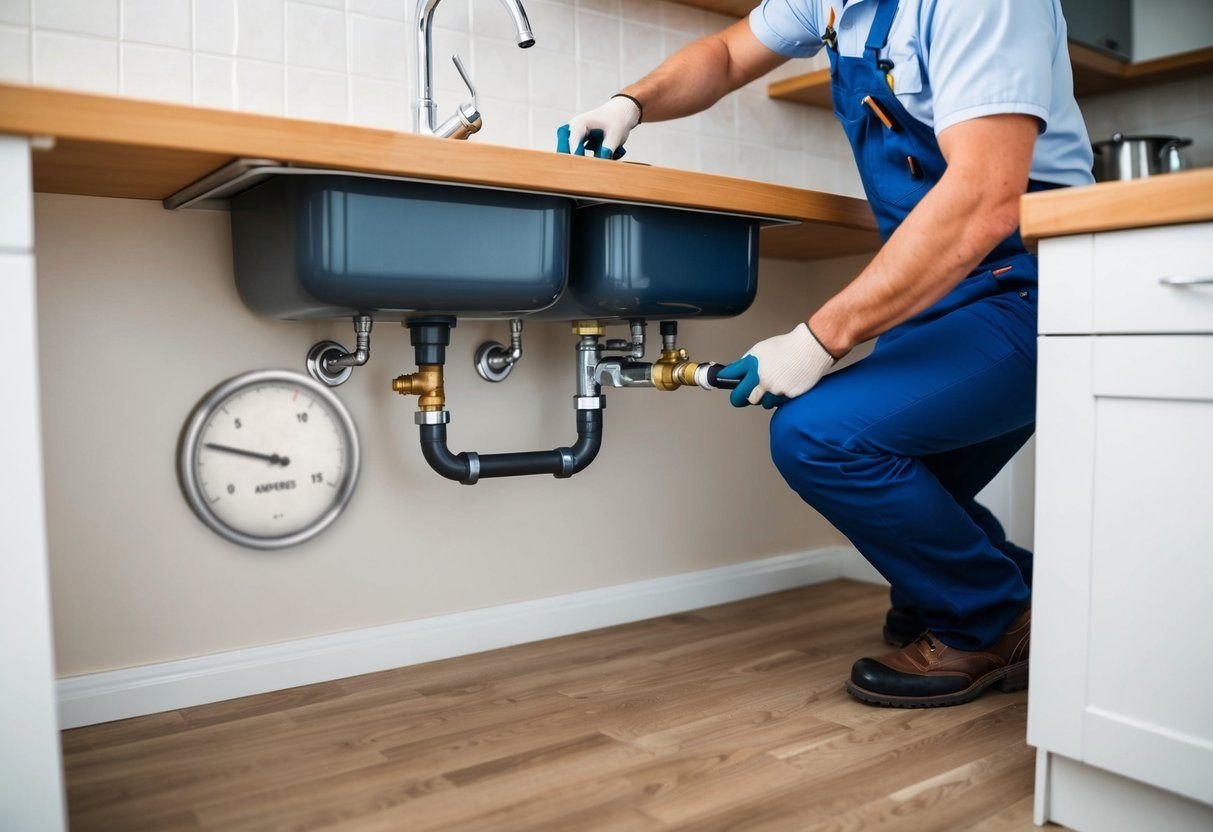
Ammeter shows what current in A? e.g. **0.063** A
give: **3** A
